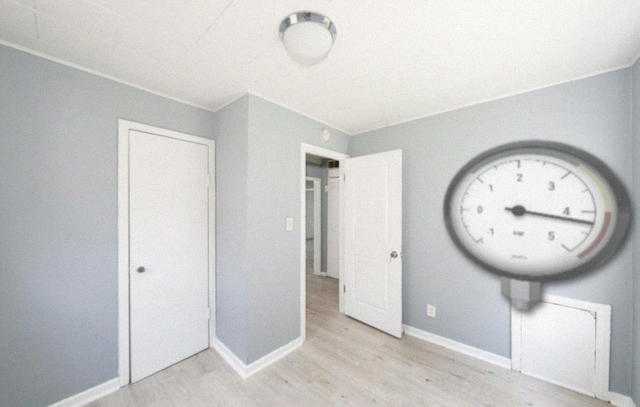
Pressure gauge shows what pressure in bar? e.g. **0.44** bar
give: **4.25** bar
